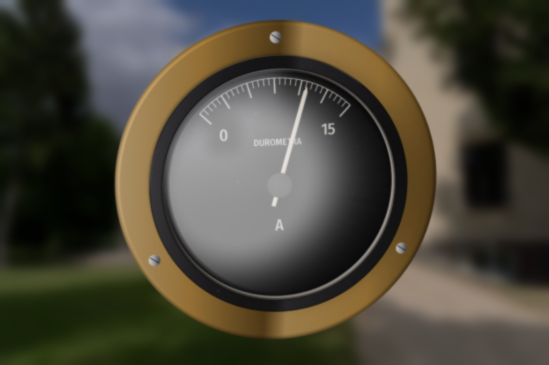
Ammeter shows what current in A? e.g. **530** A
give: **10.5** A
